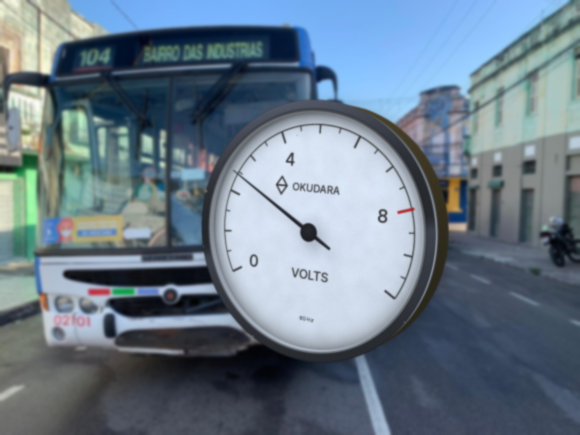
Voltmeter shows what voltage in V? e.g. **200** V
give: **2.5** V
